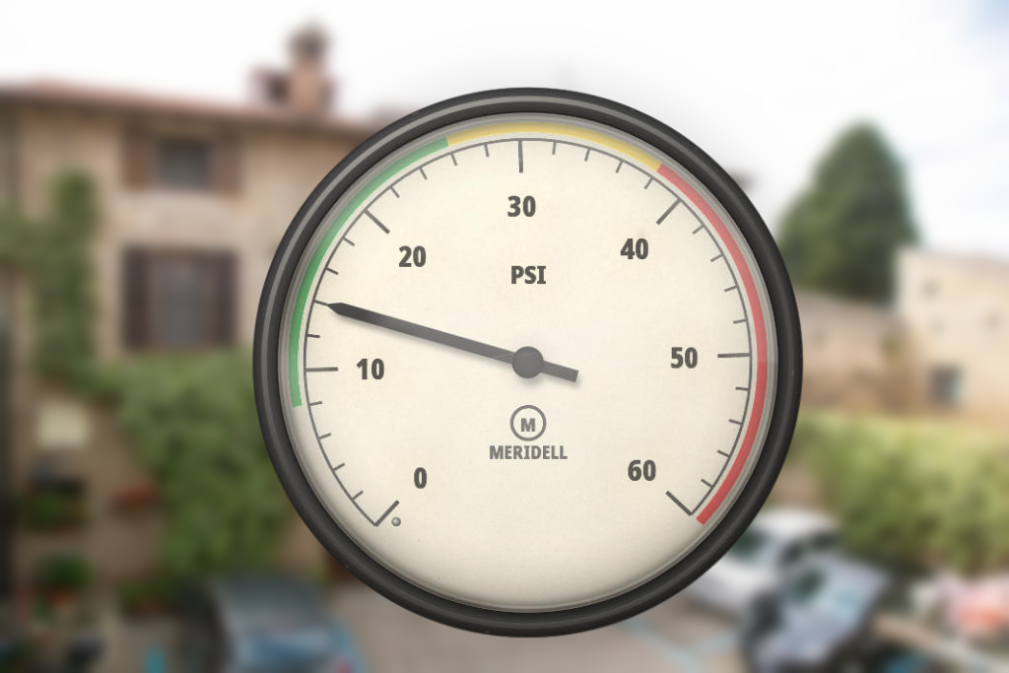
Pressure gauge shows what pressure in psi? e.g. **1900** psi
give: **14** psi
